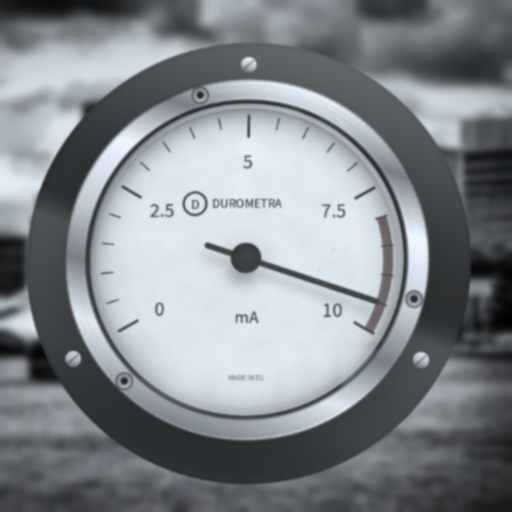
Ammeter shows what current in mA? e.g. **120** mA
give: **9.5** mA
